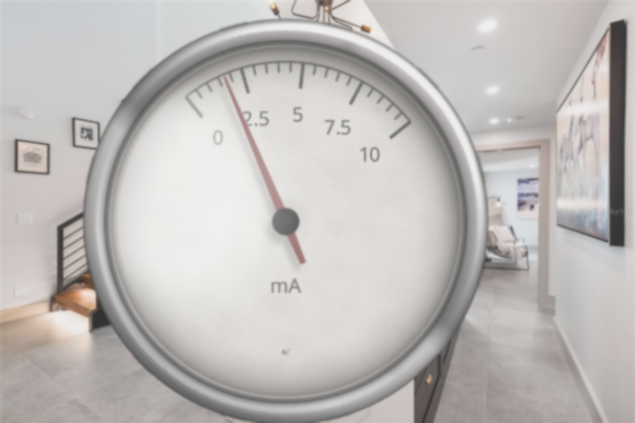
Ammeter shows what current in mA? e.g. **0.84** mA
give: **1.75** mA
